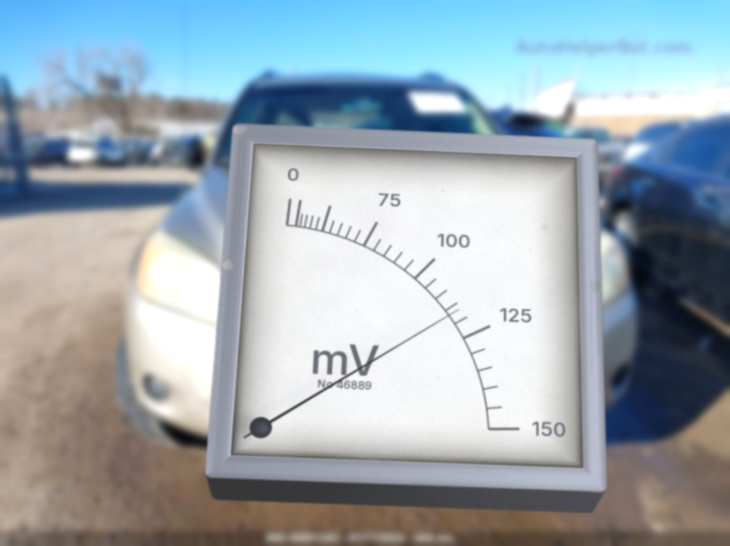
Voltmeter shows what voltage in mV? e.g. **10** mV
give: **117.5** mV
